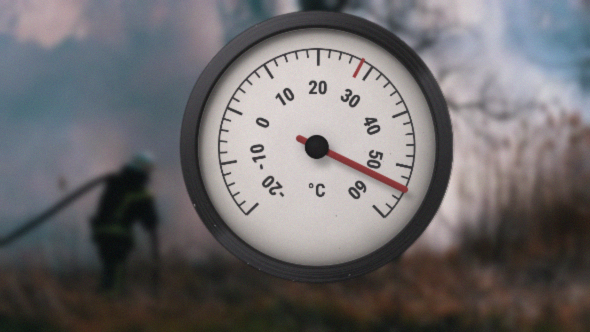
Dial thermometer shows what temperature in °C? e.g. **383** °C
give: **54** °C
